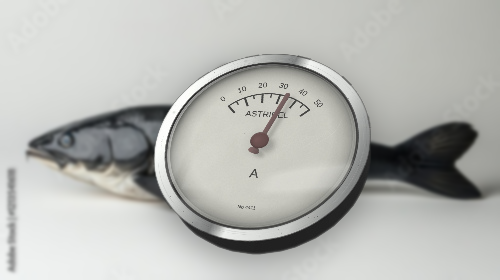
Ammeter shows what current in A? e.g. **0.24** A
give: **35** A
